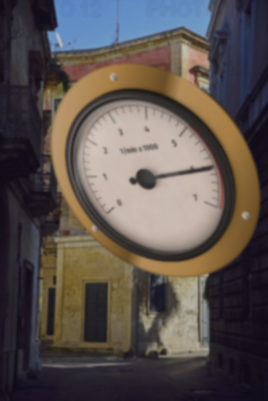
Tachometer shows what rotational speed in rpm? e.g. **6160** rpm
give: **6000** rpm
